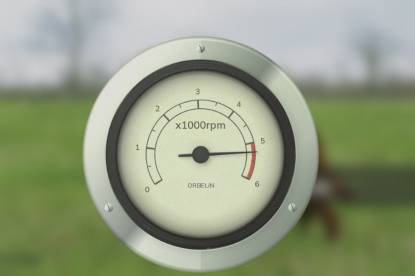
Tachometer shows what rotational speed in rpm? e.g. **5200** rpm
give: **5250** rpm
